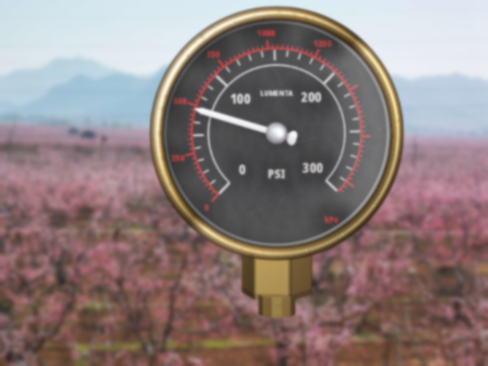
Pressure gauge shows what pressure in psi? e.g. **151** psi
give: **70** psi
